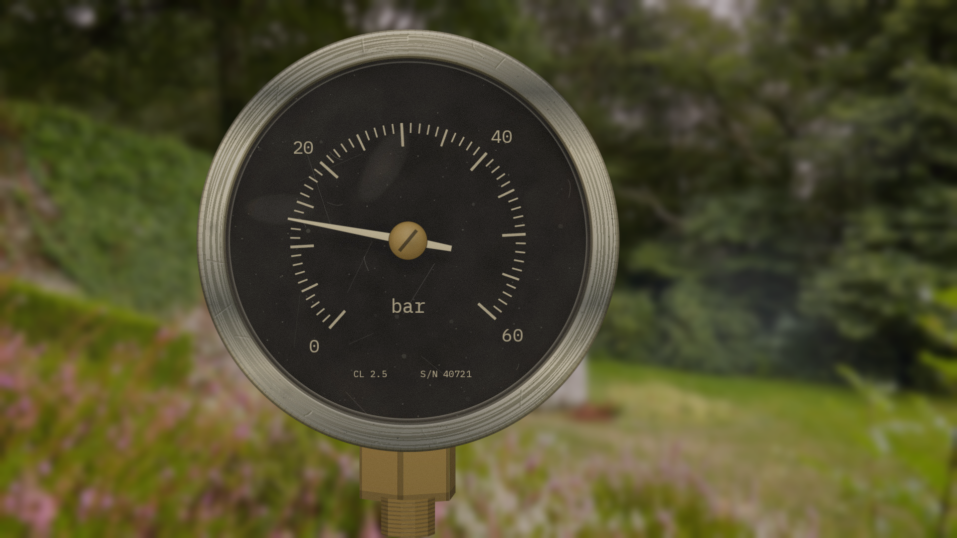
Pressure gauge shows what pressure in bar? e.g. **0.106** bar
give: **13** bar
